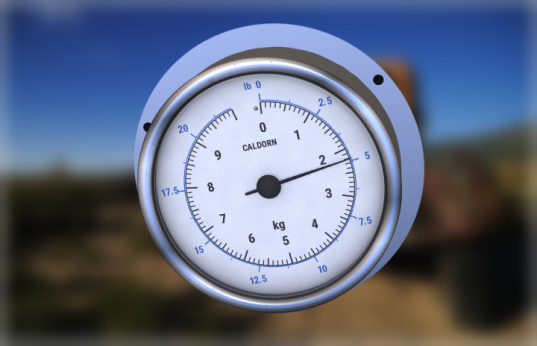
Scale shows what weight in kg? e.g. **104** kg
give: **2.2** kg
